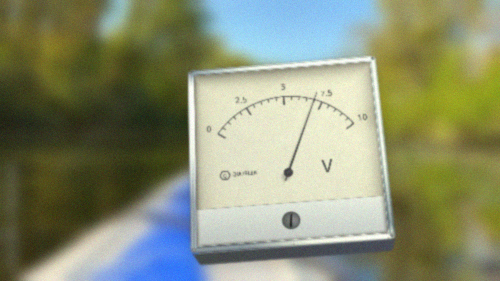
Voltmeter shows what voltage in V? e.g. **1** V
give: **7** V
